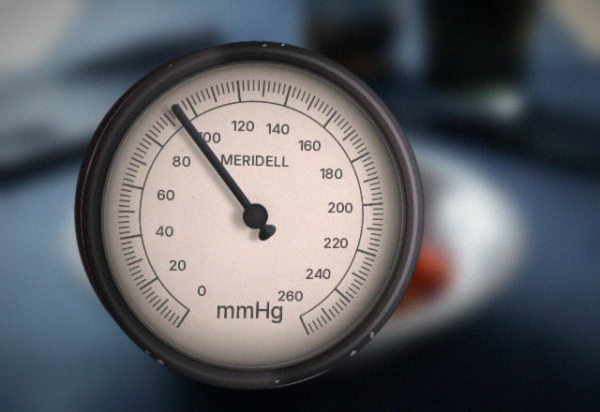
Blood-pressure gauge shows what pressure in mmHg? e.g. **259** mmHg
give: **94** mmHg
